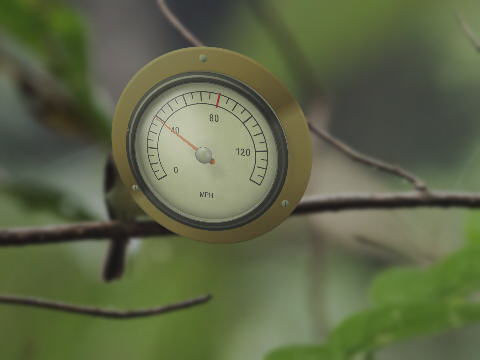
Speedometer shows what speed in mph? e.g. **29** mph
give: **40** mph
